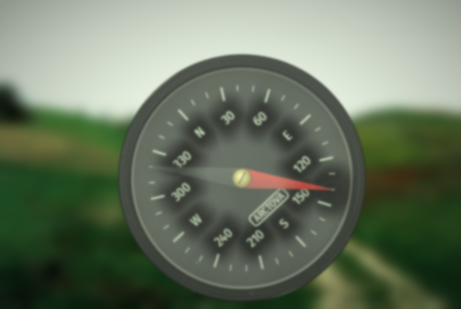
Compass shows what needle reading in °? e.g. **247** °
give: **140** °
